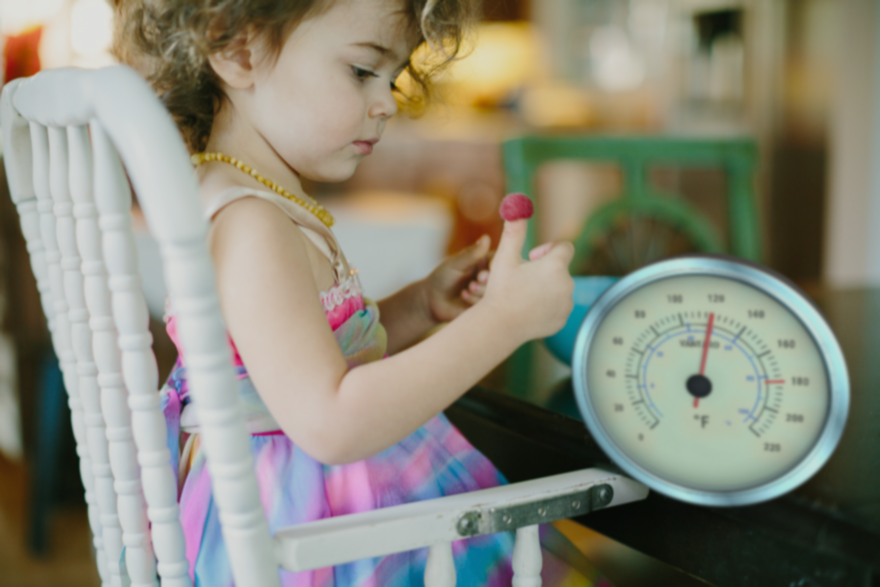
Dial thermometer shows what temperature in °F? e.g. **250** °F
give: **120** °F
